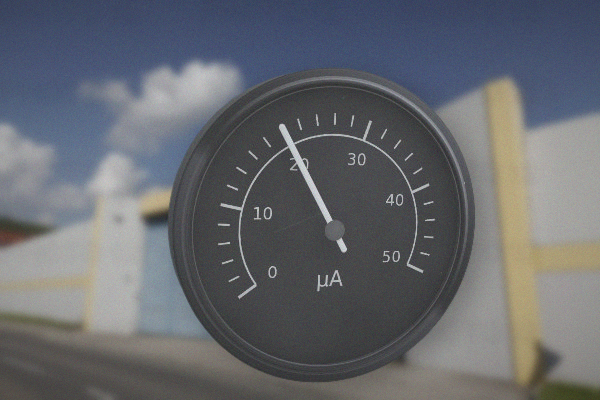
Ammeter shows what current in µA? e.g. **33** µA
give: **20** µA
